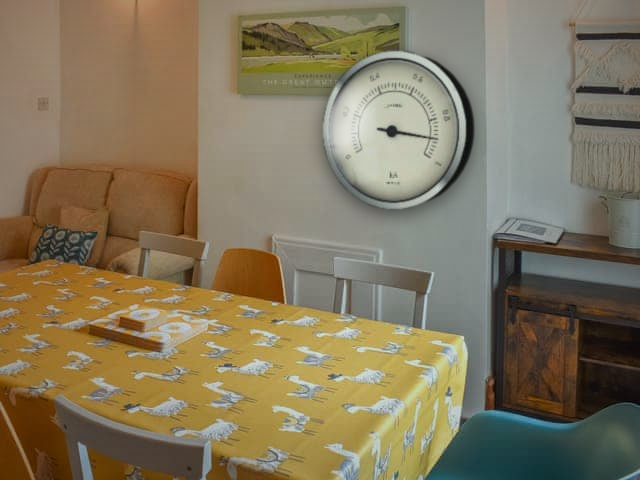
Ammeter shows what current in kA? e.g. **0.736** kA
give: **0.9** kA
